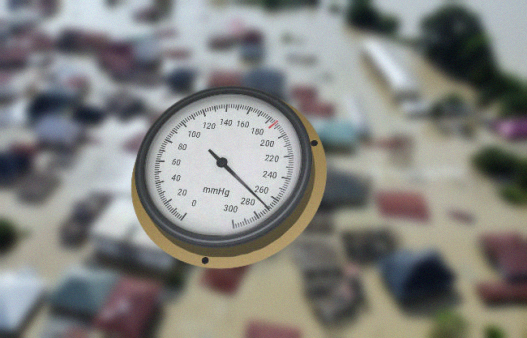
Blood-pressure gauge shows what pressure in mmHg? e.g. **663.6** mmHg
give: **270** mmHg
